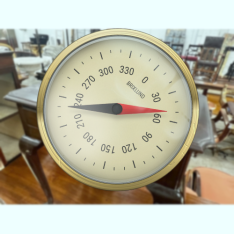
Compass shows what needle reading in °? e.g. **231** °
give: **50** °
